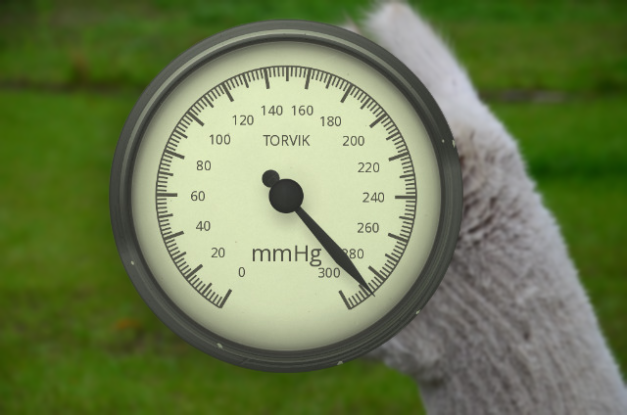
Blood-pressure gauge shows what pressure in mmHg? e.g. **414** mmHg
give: **288** mmHg
